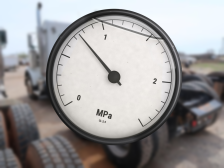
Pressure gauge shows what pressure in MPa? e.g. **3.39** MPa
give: **0.75** MPa
